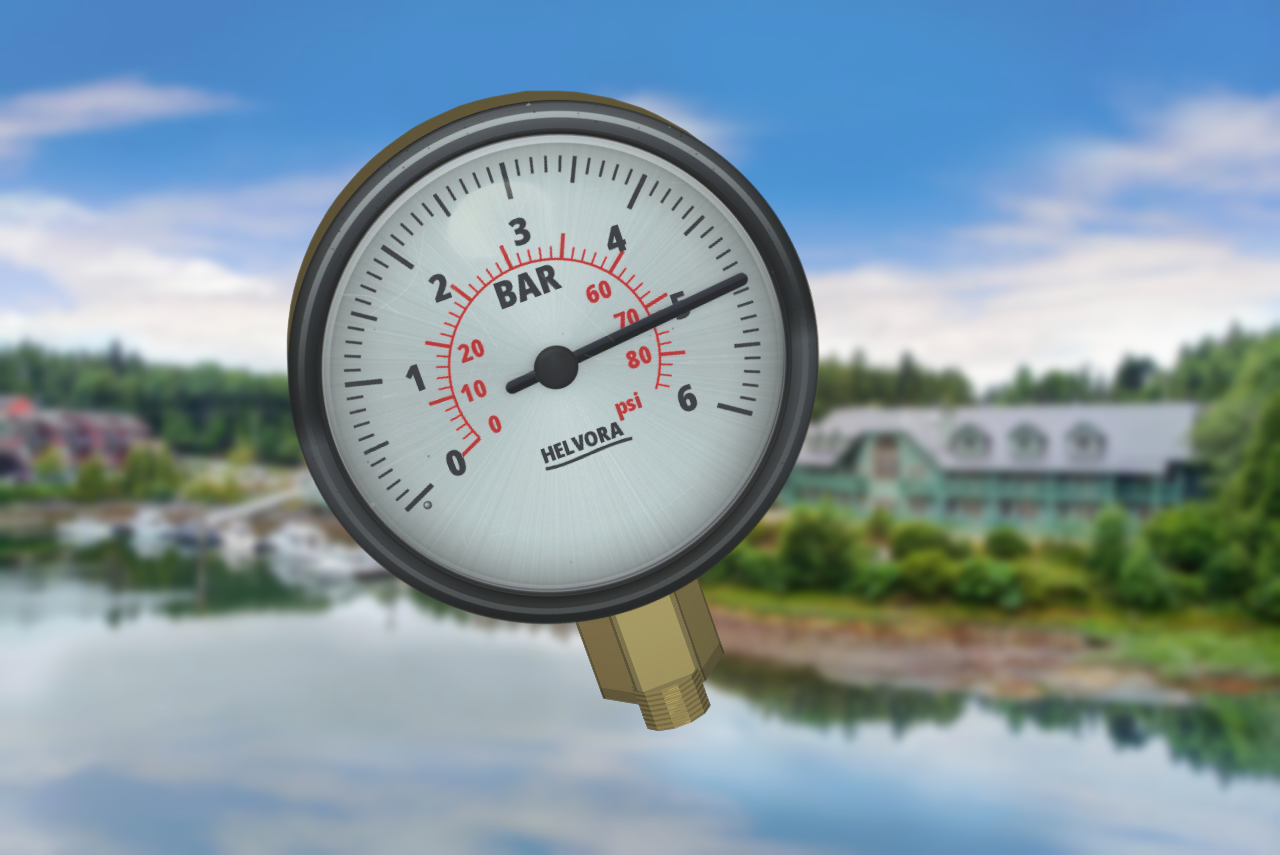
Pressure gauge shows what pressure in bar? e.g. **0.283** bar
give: **5** bar
